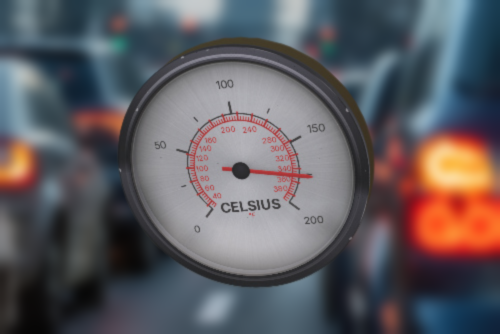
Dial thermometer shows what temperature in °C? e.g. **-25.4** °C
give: **175** °C
